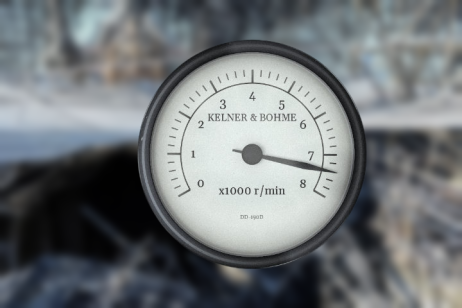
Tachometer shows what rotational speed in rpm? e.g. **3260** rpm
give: **7400** rpm
